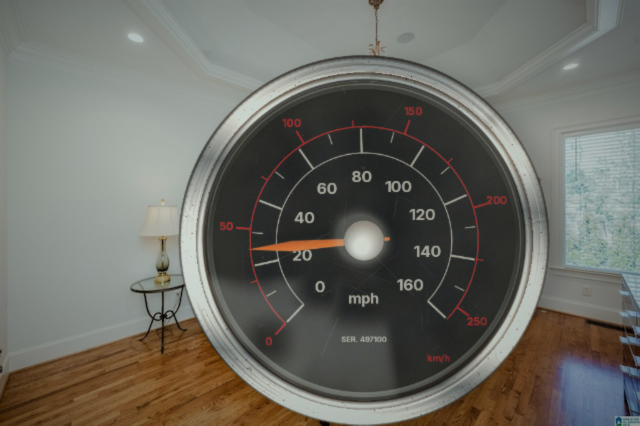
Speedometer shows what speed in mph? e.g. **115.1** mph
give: **25** mph
